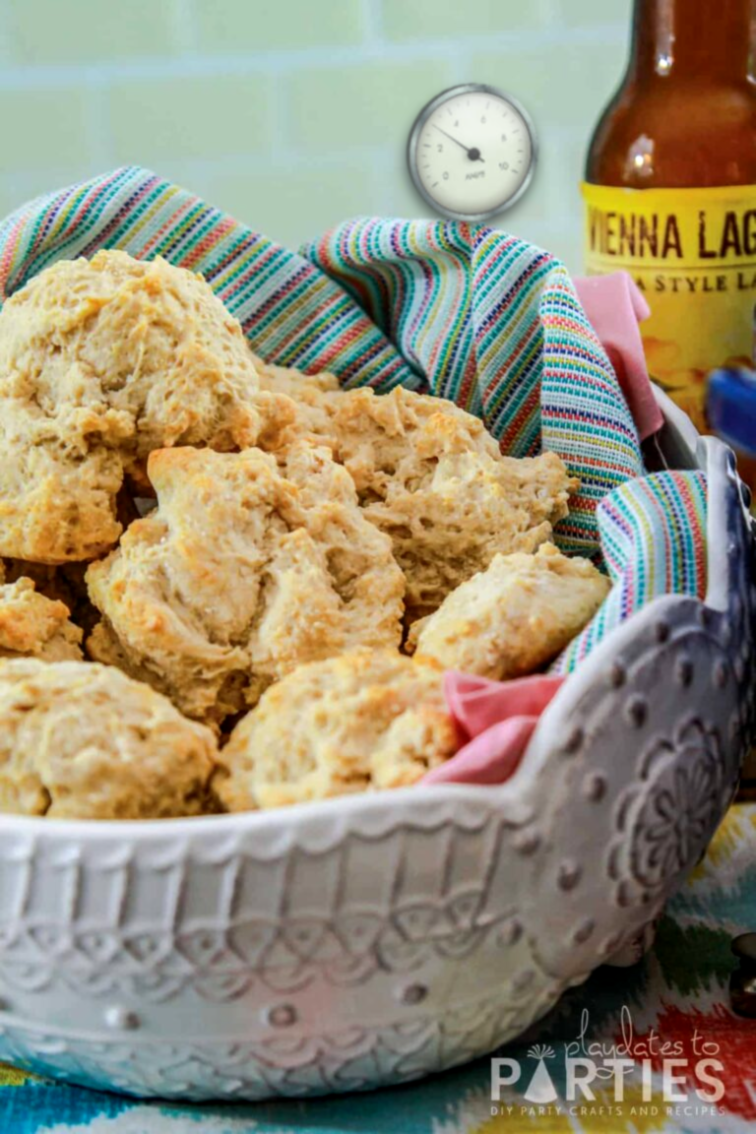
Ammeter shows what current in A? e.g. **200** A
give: **3** A
